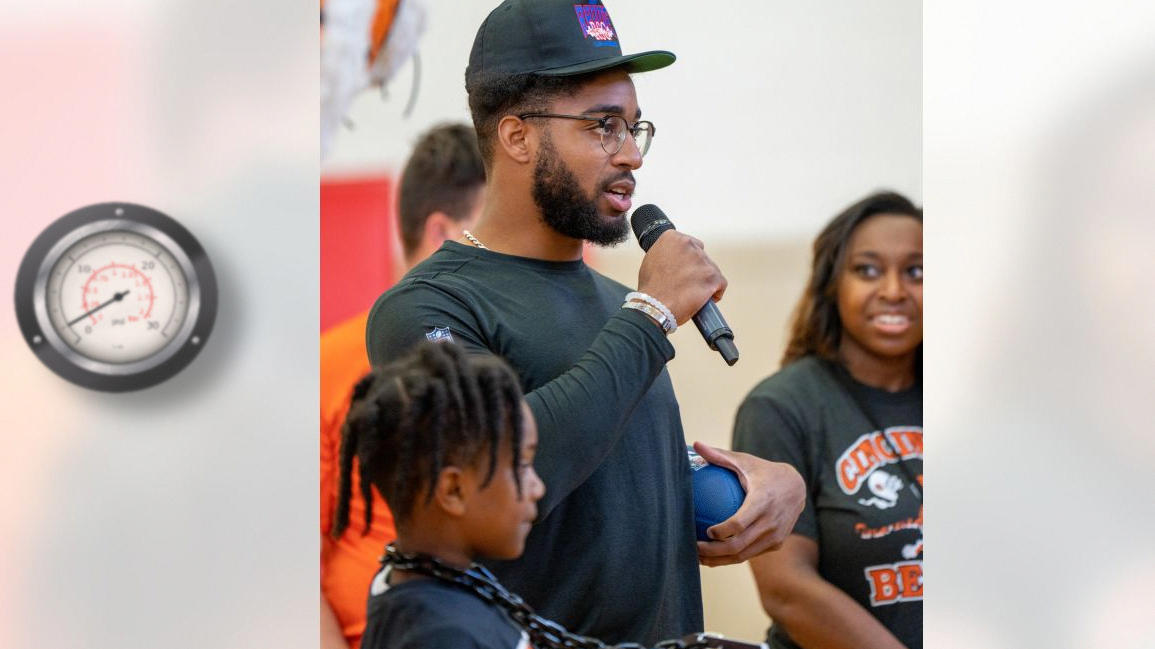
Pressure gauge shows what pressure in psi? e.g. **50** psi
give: **2** psi
